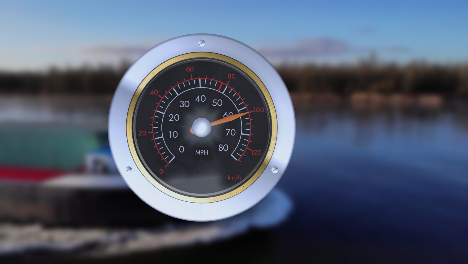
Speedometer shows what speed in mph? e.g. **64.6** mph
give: **62** mph
